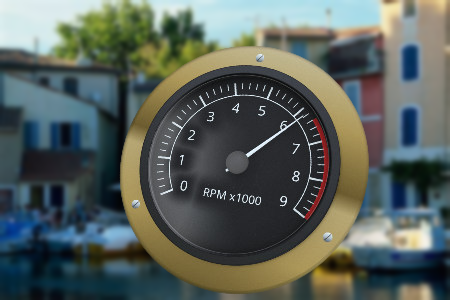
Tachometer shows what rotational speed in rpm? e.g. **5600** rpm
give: **6200** rpm
